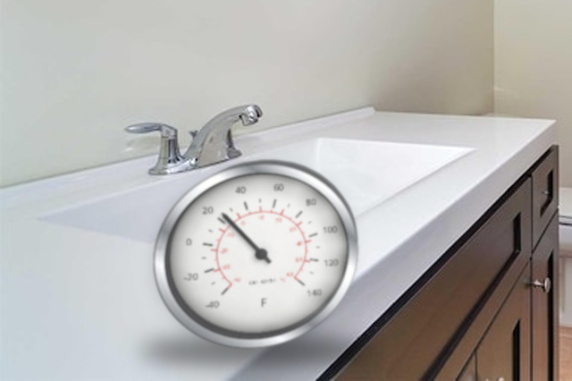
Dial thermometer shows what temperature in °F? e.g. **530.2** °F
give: **25** °F
